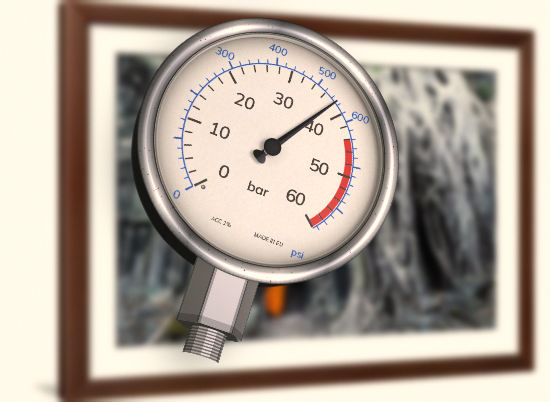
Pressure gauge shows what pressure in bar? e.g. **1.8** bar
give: **38** bar
